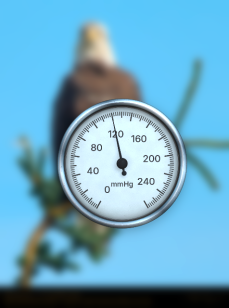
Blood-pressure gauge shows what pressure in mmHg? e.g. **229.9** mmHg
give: **120** mmHg
